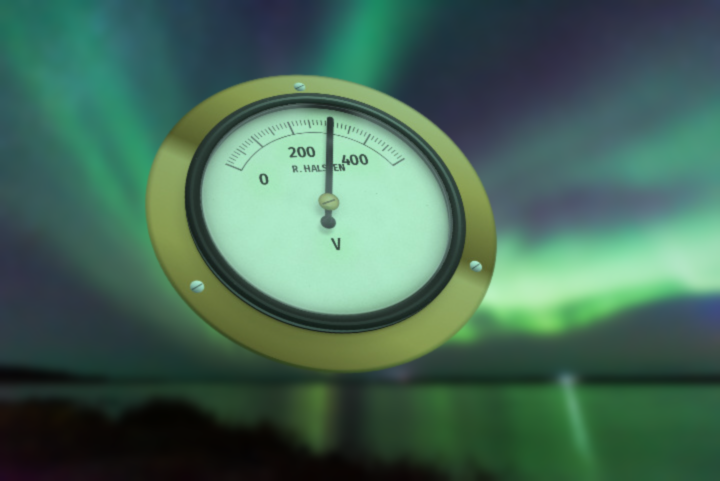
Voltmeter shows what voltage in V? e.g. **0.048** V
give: **300** V
